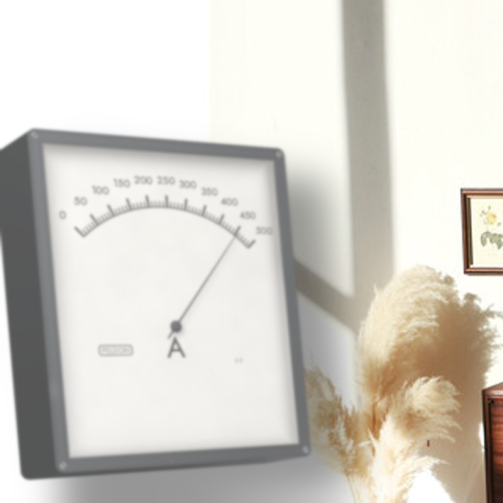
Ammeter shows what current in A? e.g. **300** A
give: **450** A
